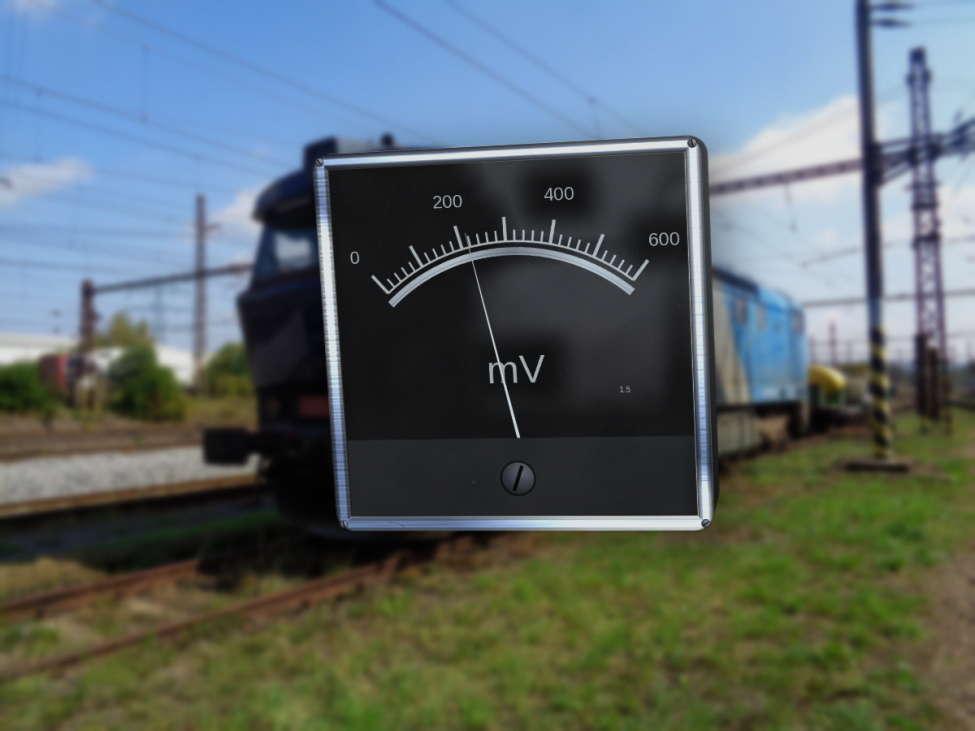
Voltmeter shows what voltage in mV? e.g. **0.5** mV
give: **220** mV
